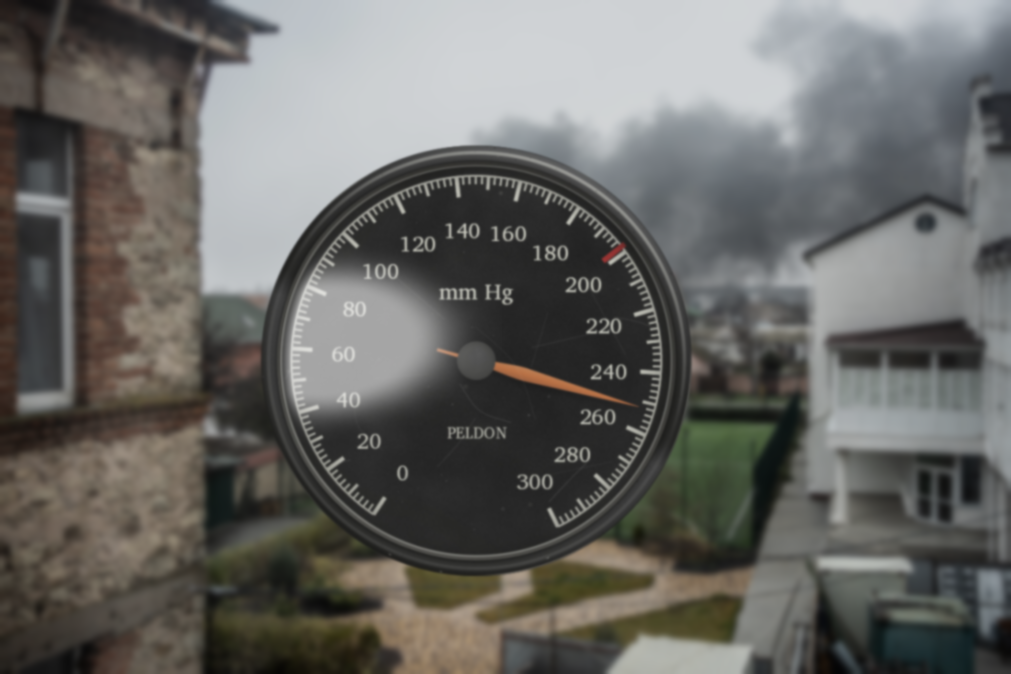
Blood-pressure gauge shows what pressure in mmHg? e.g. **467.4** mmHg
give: **252** mmHg
